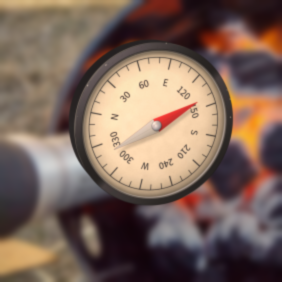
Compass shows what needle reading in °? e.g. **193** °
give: **140** °
